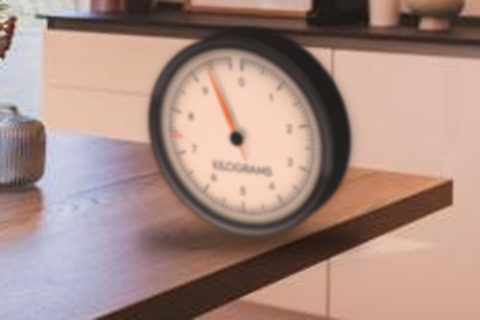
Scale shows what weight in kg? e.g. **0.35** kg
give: **9.5** kg
